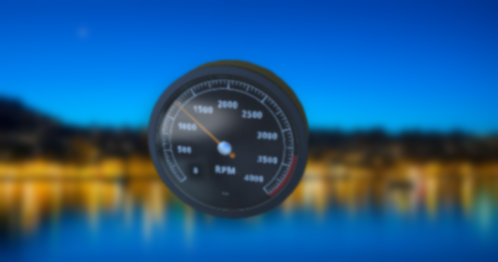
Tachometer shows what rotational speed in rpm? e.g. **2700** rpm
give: **1250** rpm
